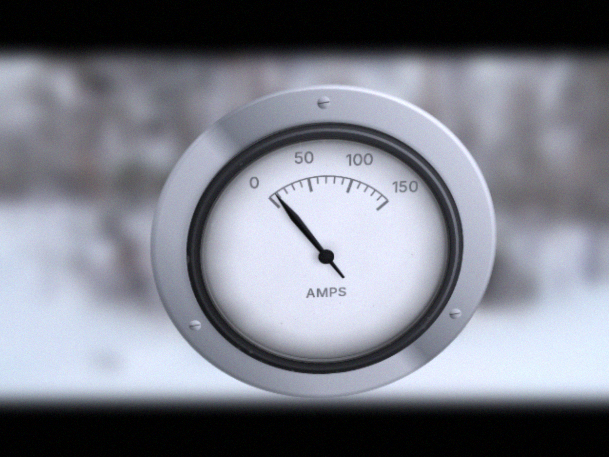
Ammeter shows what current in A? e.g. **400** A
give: **10** A
